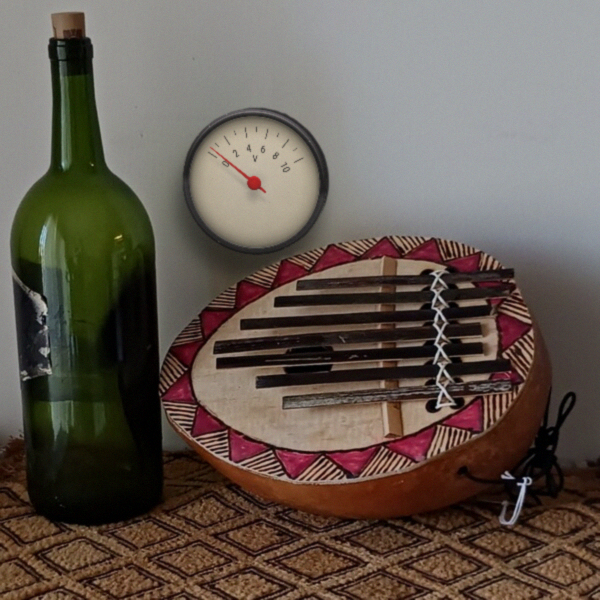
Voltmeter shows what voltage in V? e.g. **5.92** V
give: **0.5** V
